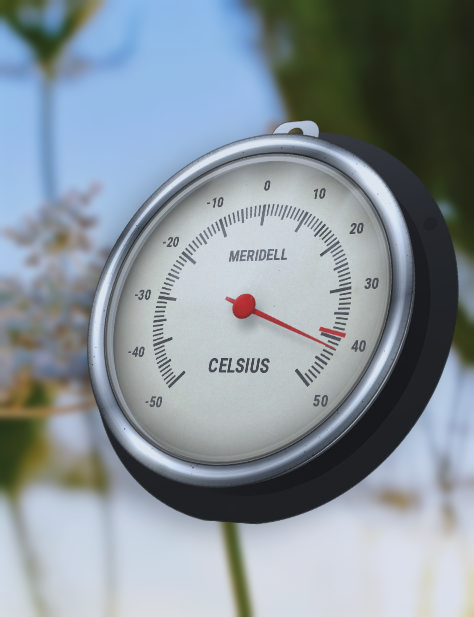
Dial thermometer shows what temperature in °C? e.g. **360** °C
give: **42** °C
